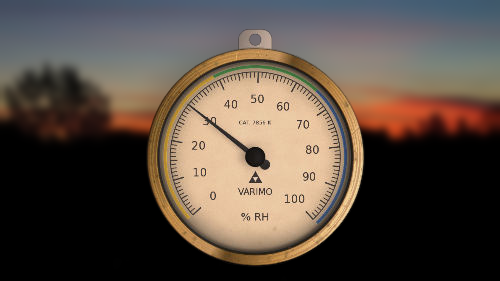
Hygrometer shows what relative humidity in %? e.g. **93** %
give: **30** %
